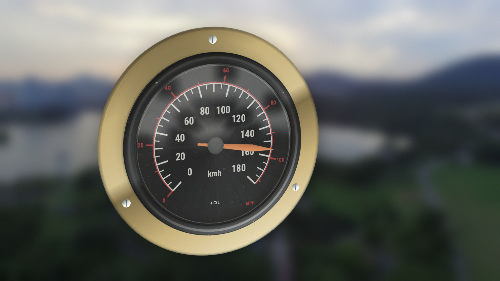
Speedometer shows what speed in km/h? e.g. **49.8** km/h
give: **155** km/h
